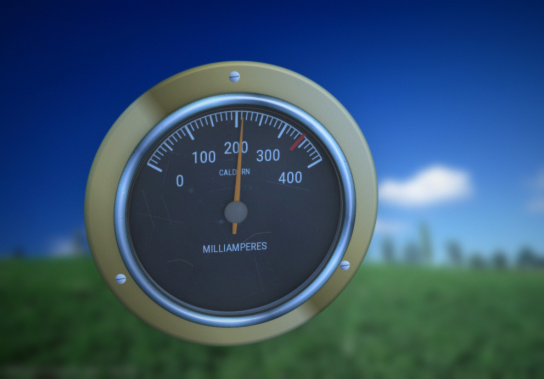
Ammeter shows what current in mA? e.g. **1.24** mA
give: **210** mA
